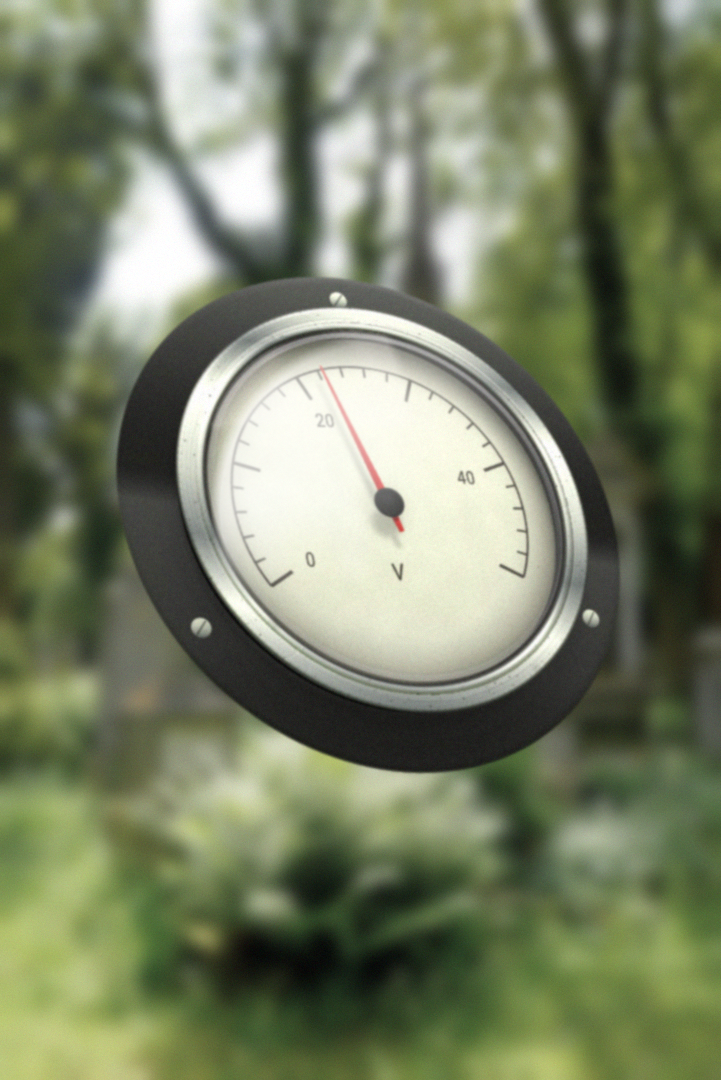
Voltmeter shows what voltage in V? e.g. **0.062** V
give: **22** V
